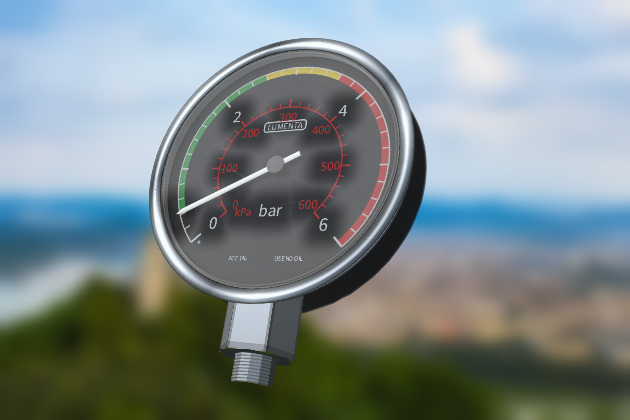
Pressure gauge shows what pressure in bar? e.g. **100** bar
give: **0.4** bar
